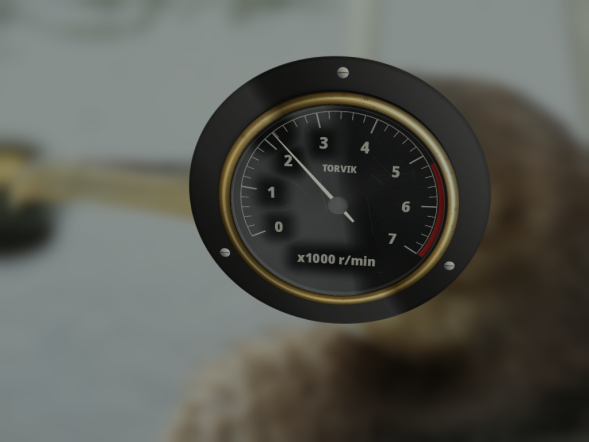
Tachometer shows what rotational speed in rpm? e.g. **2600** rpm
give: **2200** rpm
